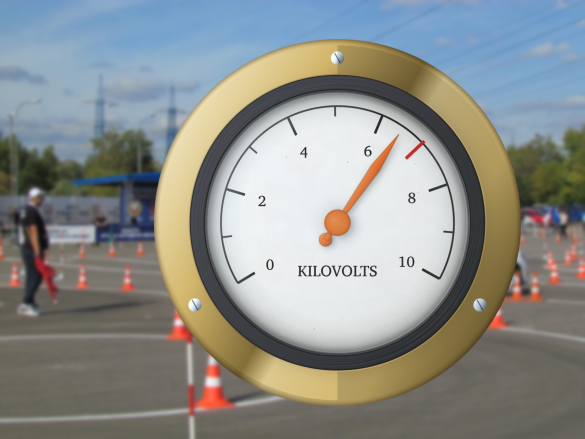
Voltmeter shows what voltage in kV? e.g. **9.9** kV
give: **6.5** kV
